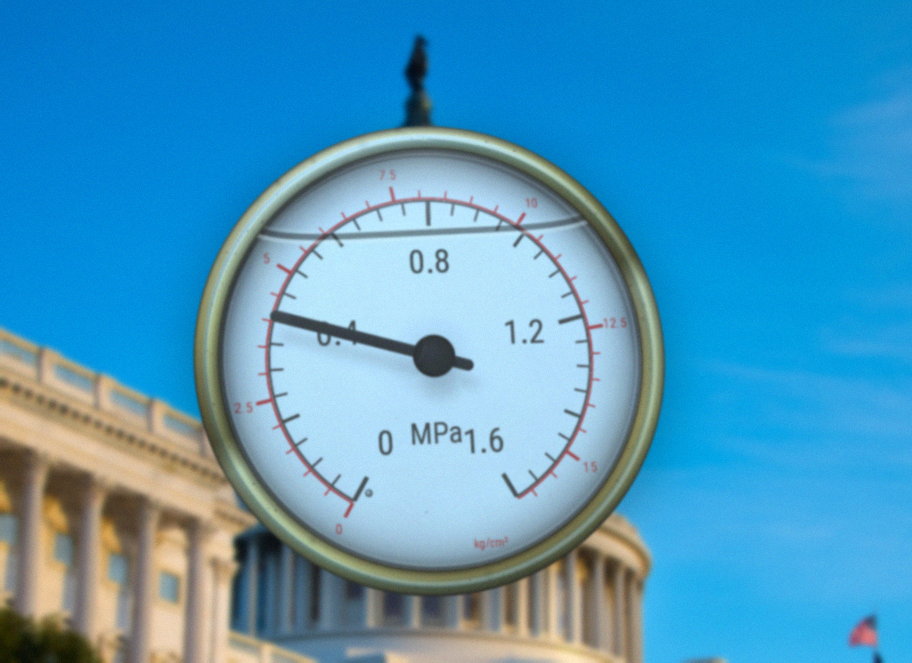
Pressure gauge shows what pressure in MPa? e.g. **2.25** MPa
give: **0.4** MPa
